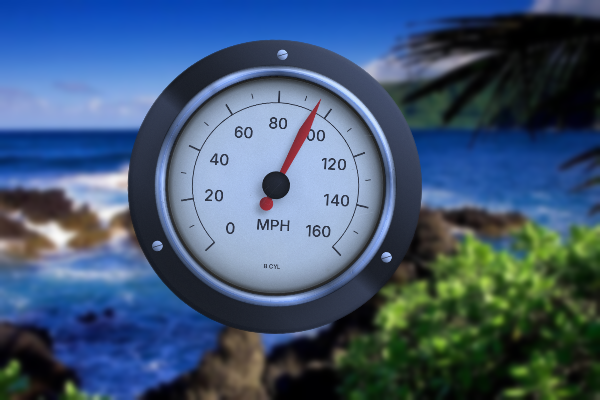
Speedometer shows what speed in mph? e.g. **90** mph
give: **95** mph
